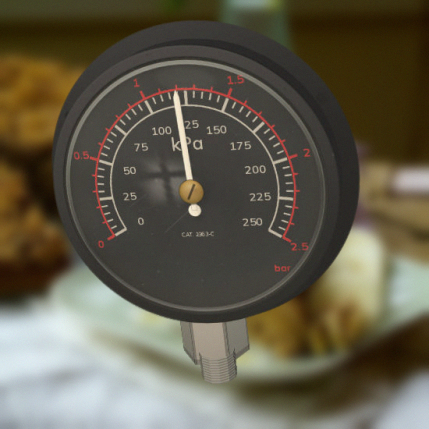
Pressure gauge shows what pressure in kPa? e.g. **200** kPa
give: **120** kPa
